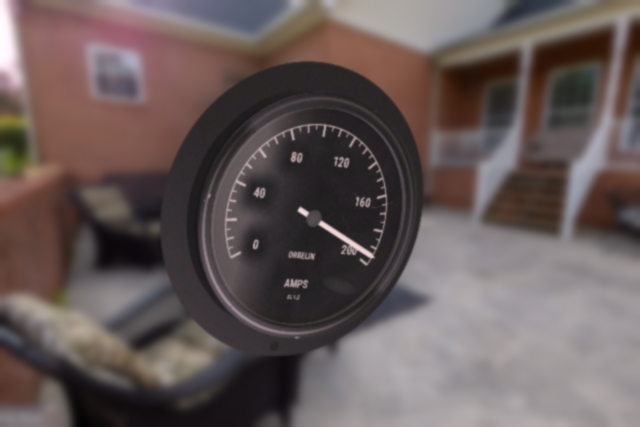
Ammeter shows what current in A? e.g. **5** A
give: **195** A
